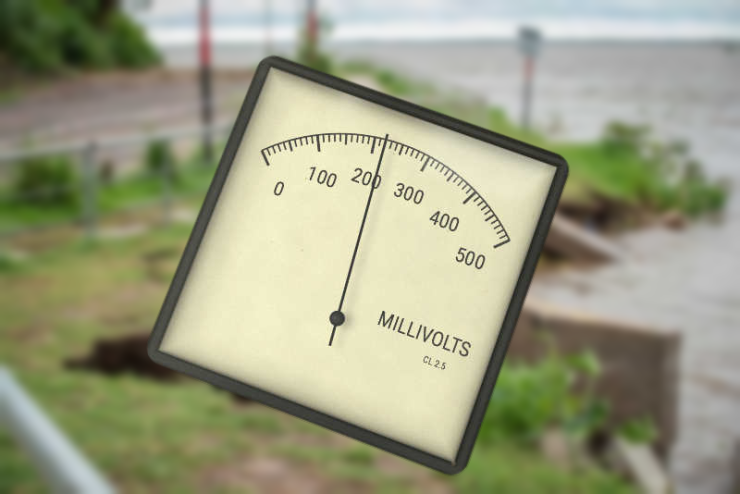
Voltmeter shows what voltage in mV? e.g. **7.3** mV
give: **220** mV
